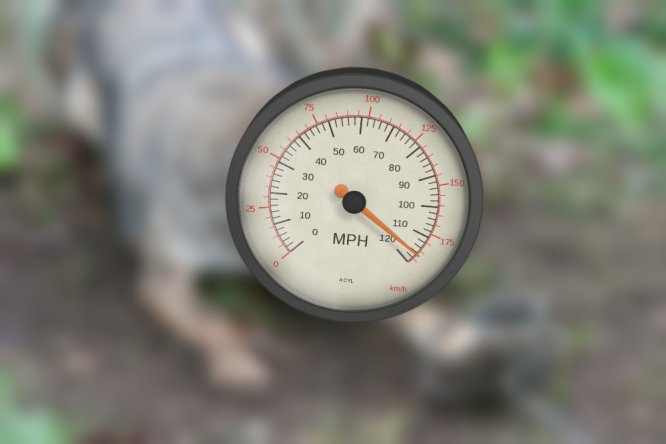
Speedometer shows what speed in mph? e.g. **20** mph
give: **116** mph
